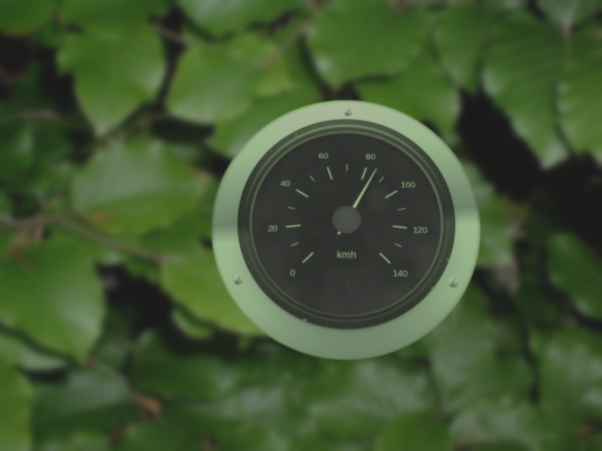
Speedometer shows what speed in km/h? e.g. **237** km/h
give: **85** km/h
